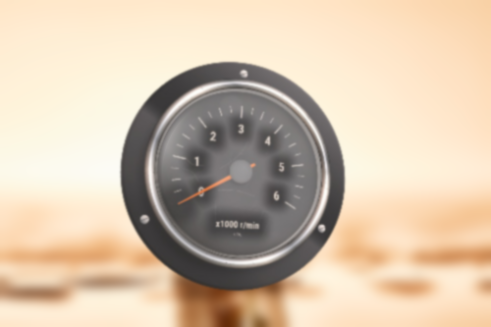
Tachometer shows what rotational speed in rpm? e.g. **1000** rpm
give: **0** rpm
